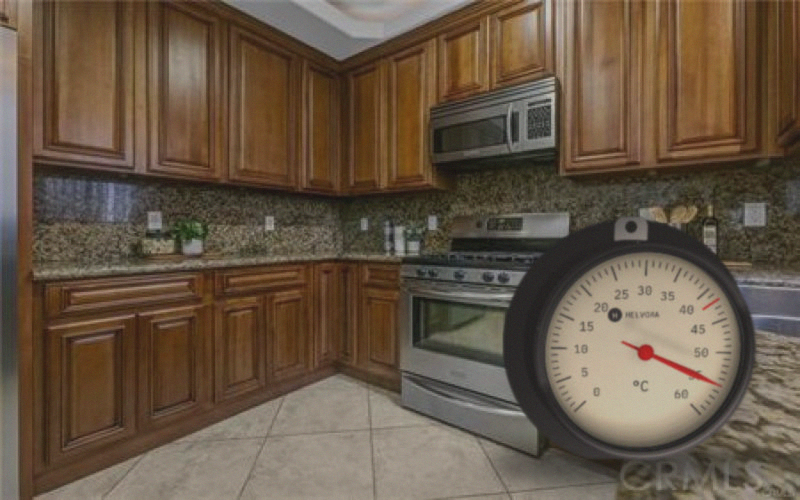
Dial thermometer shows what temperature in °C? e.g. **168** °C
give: **55** °C
